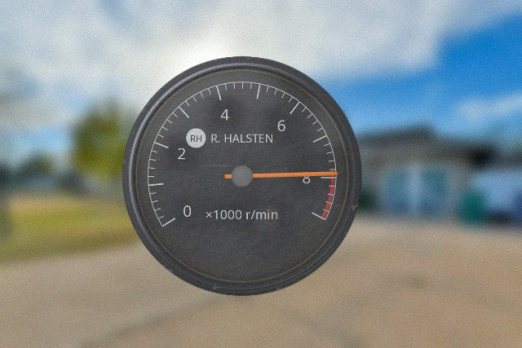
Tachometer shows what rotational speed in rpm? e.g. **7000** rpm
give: **7900** rpm
